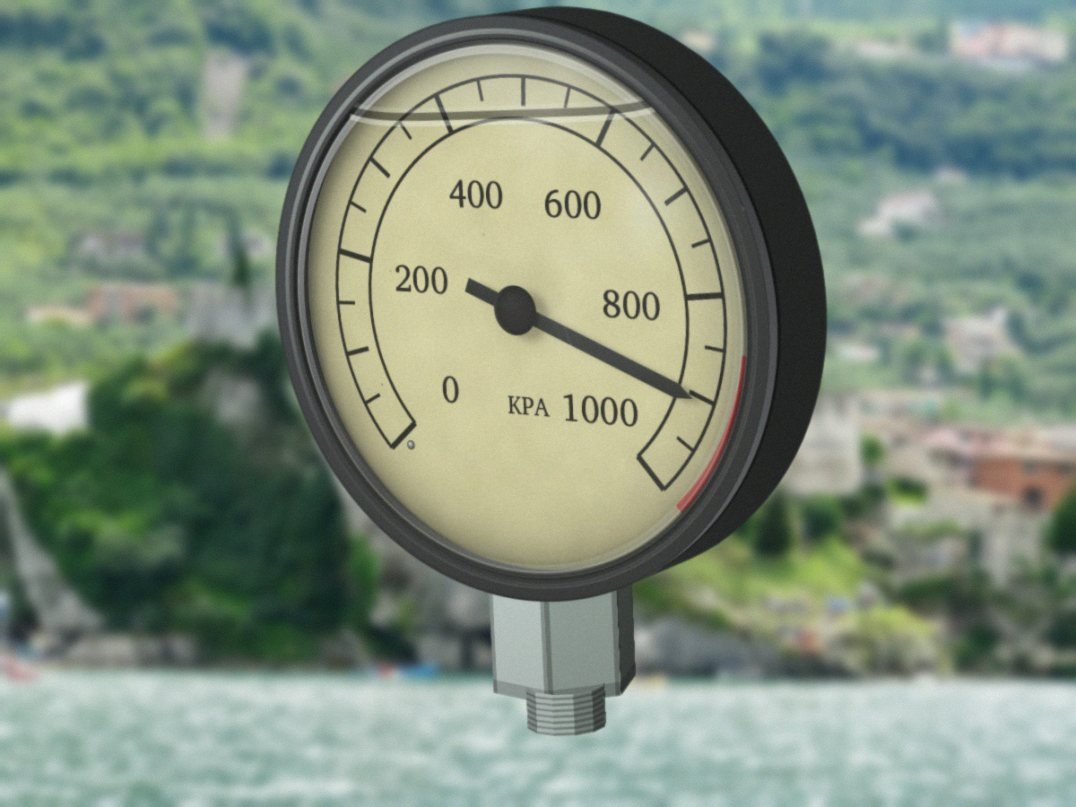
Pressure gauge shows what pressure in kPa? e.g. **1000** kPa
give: **900** kPa
